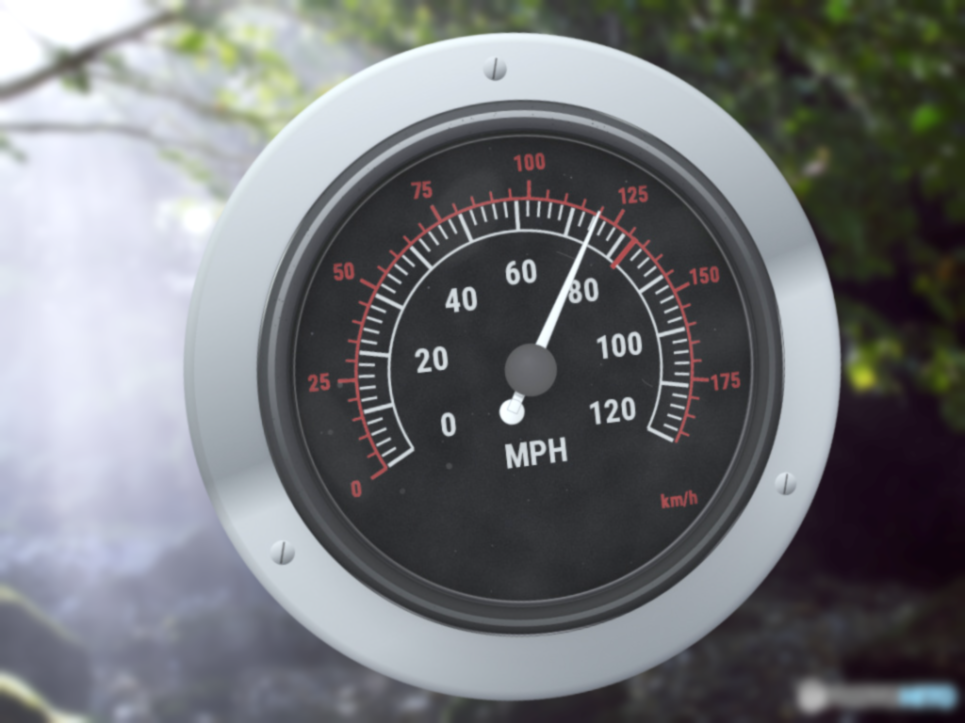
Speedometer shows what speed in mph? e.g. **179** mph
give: **74** mph
